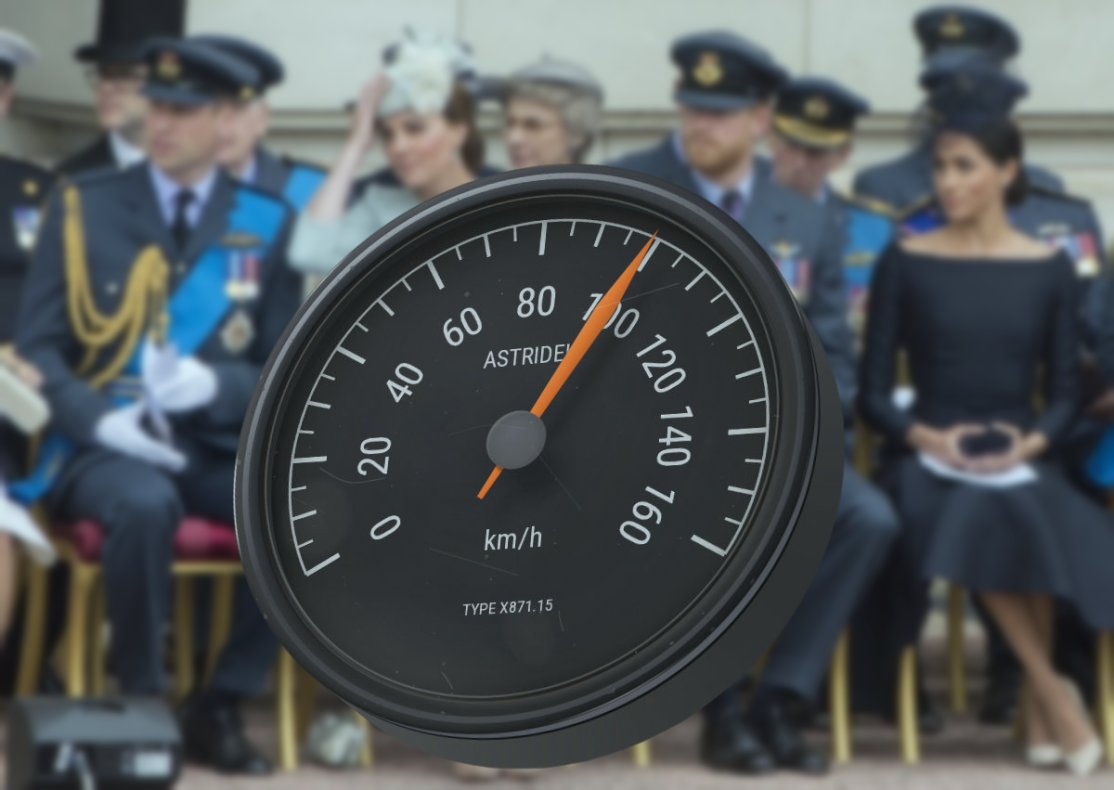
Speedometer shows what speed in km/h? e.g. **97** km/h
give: **100** km/h
